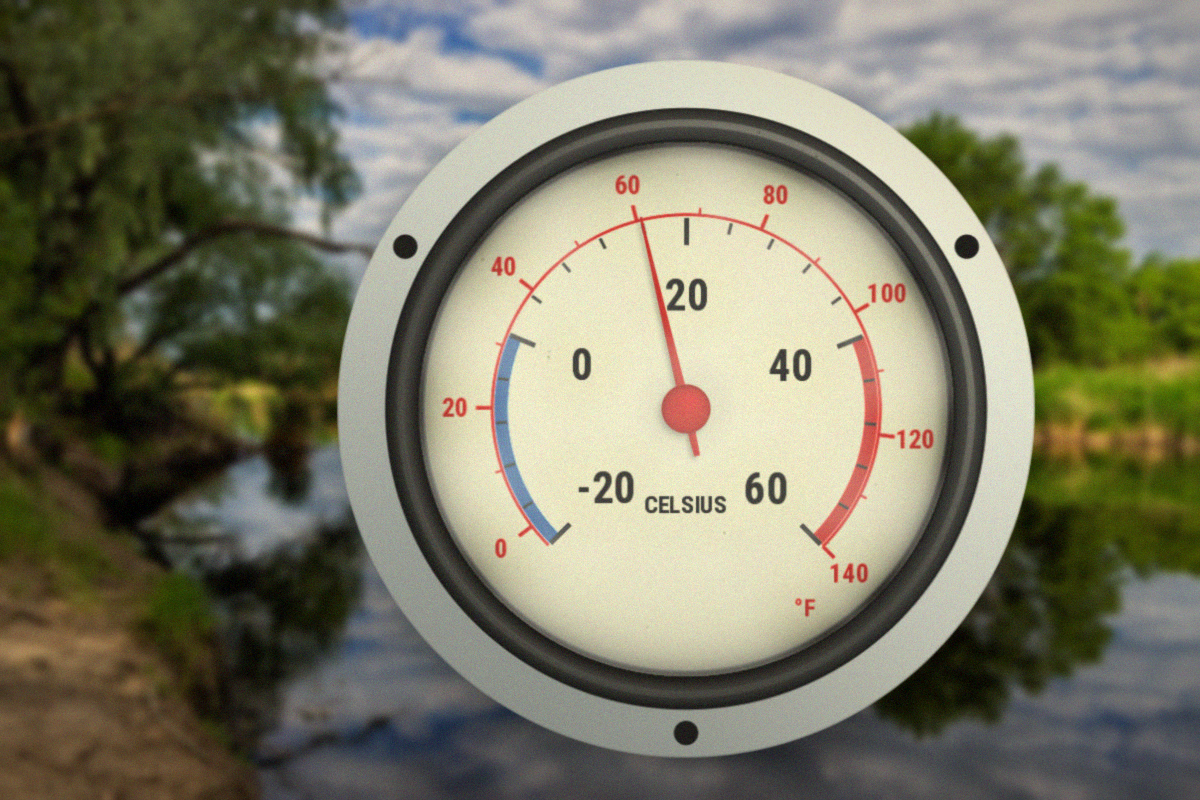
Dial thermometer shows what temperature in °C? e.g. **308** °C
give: **16** °C
